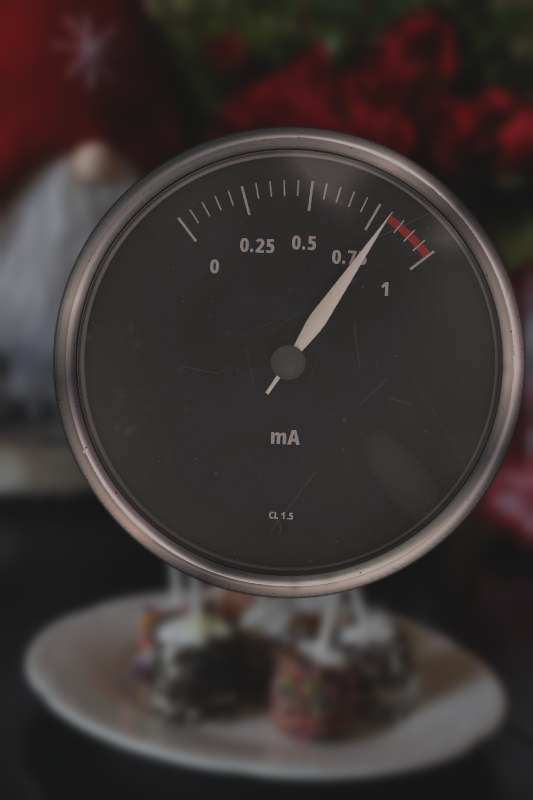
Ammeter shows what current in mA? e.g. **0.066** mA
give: **0.8** mA
